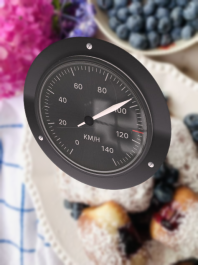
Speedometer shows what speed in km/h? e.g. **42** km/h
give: **96** km/h
